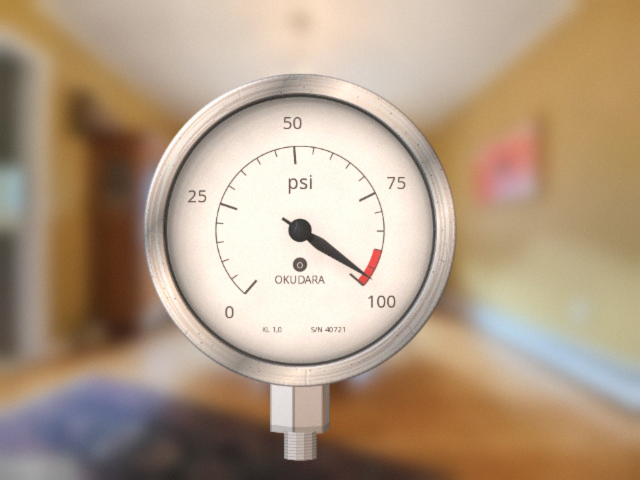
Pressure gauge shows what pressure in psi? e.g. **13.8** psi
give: **97.5** psi
